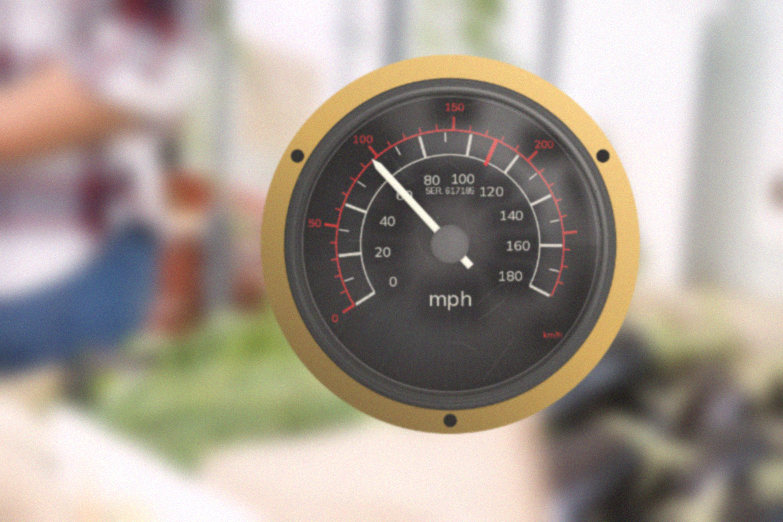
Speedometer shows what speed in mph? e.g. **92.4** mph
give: **60** mph
